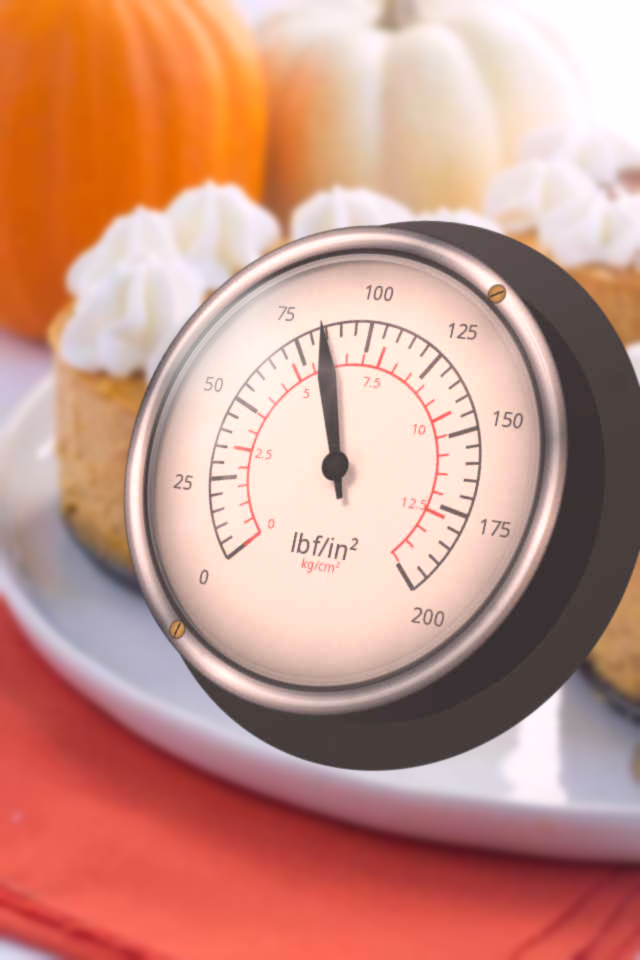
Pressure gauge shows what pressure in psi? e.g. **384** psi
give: **85** psi
